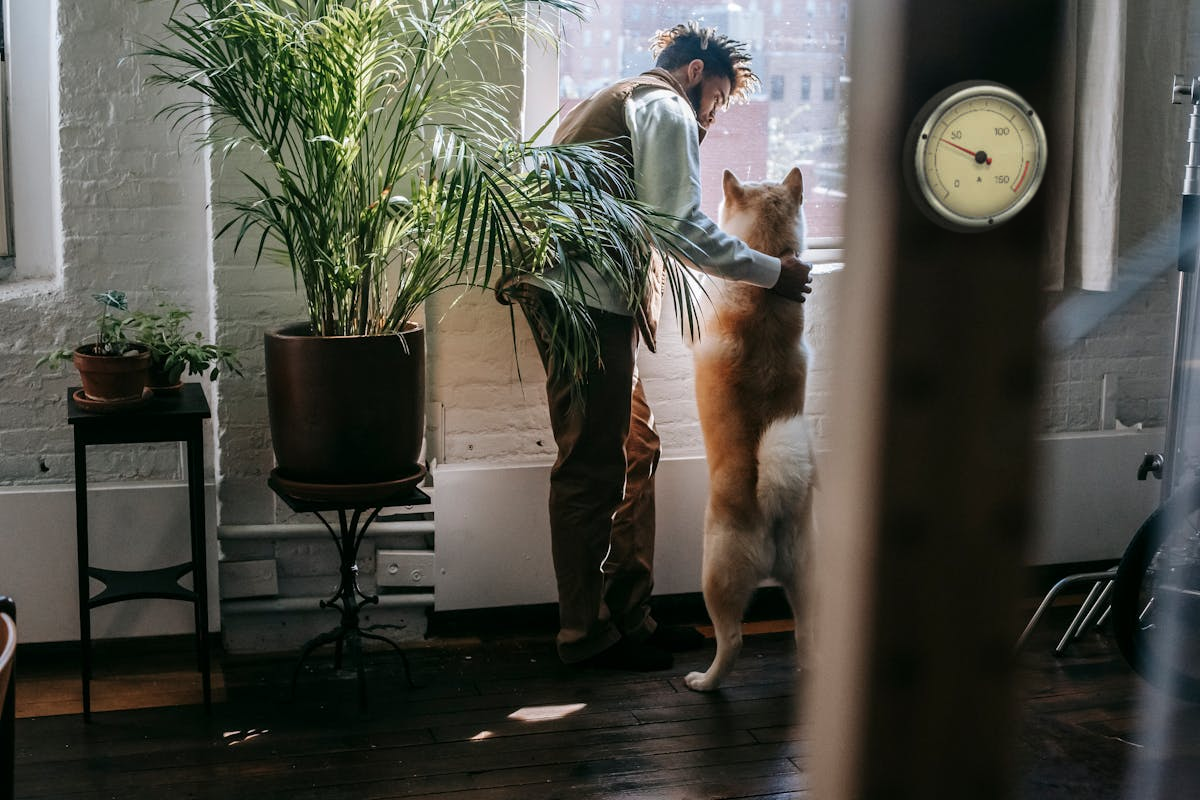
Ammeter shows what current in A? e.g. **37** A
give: **40** A
